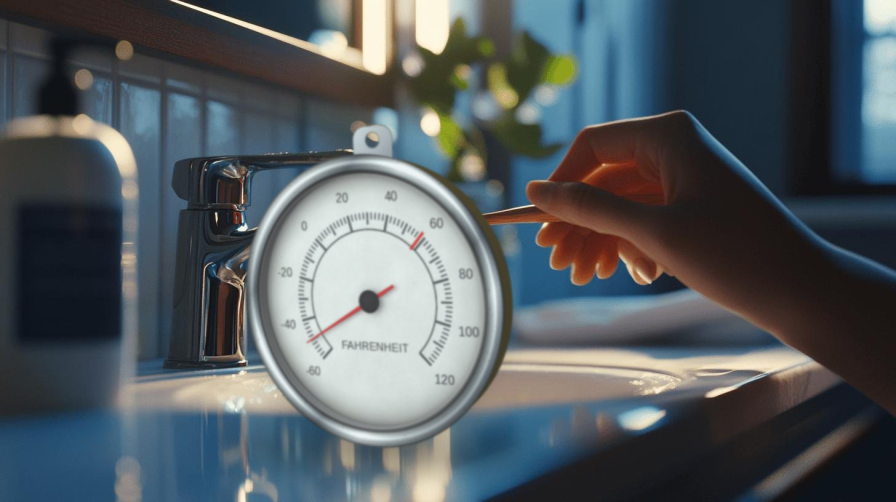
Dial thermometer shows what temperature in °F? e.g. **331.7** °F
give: **-50** °F
